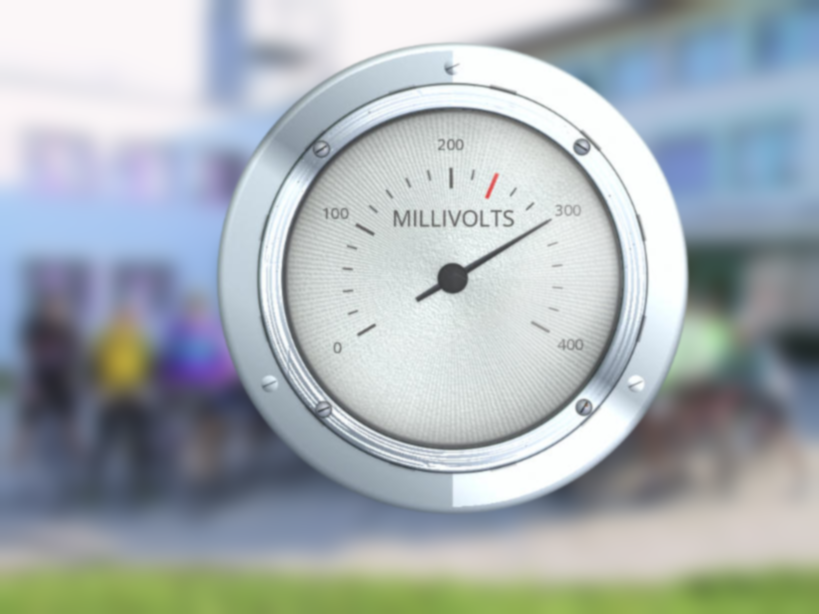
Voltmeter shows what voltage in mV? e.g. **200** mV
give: **300** mV
